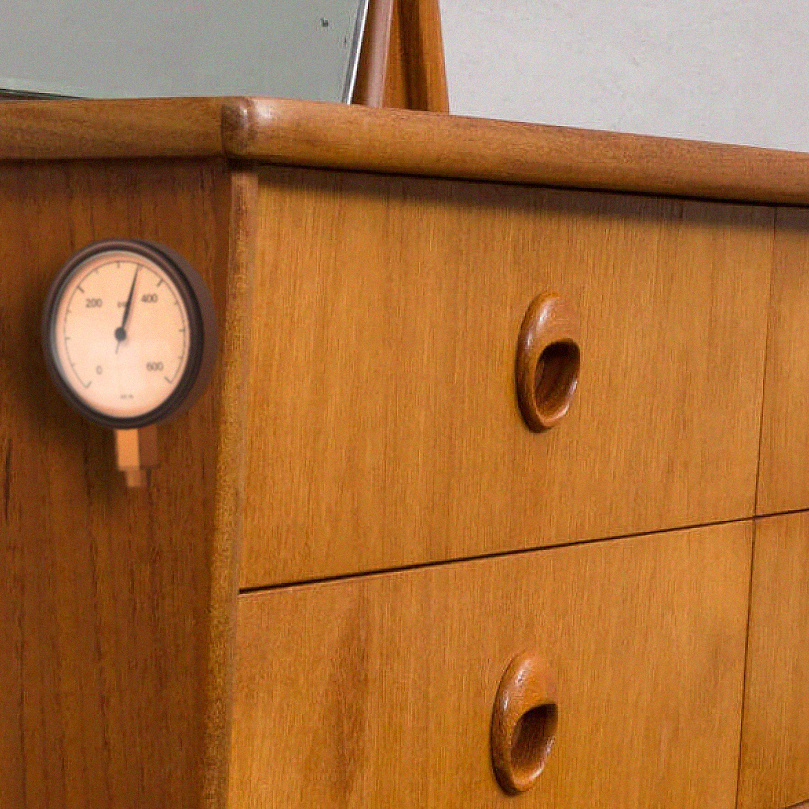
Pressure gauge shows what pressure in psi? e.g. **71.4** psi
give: **350** psi
